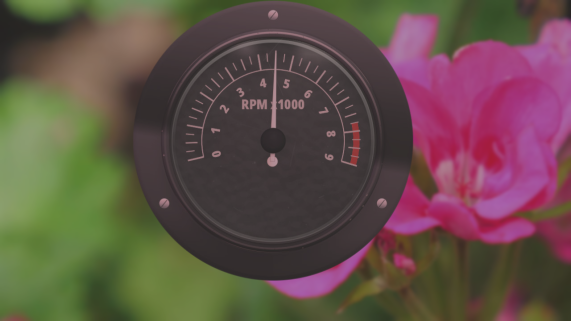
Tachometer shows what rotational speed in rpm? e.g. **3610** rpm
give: **4500** rpm
